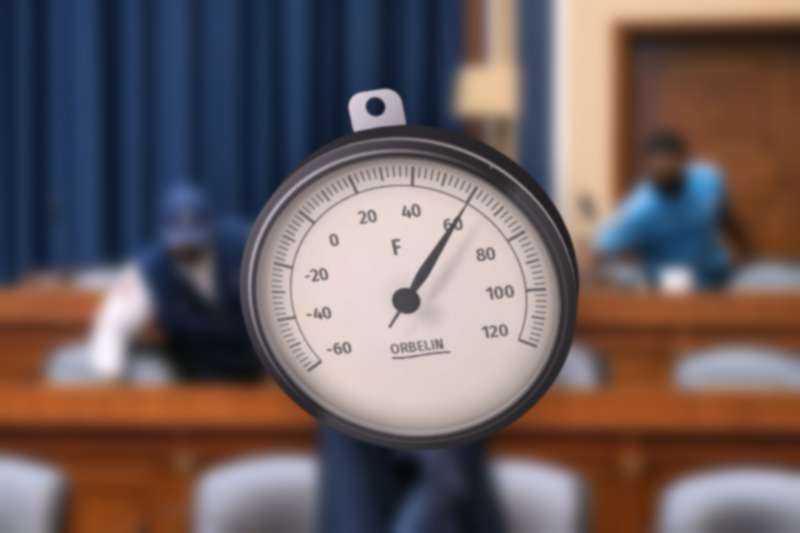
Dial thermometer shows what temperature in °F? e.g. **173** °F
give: **60** °F
